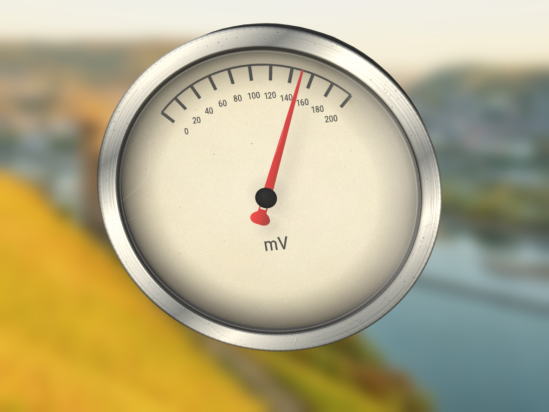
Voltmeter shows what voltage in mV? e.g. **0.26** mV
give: **150** mV
